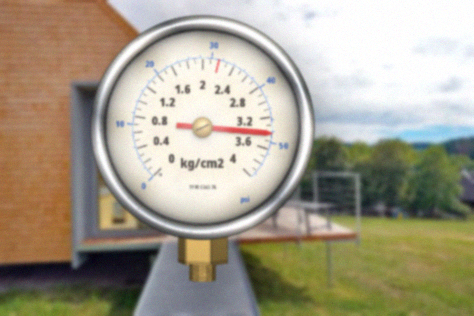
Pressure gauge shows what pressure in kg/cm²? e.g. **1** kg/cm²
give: **3.4** kg/cm²
